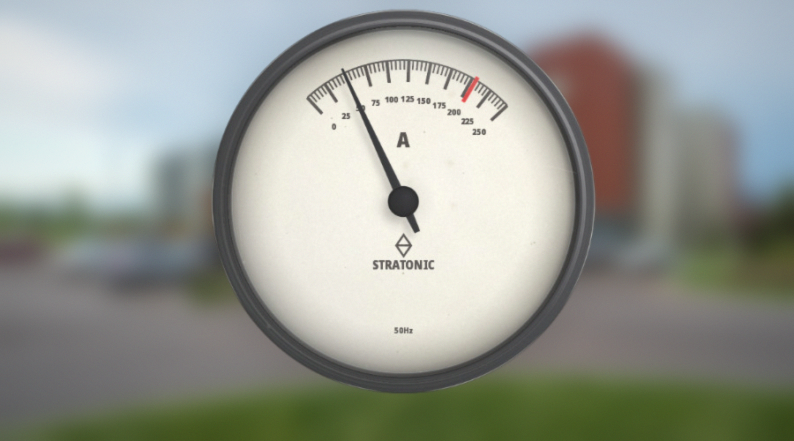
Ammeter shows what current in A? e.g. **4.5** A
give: **50** A
